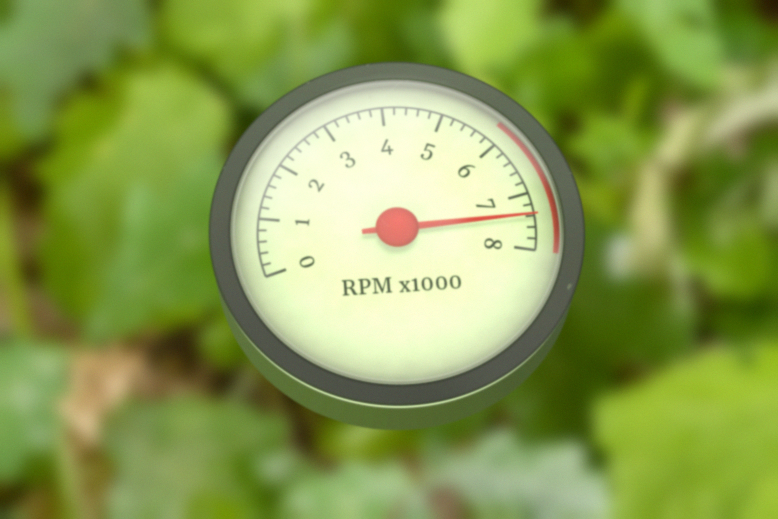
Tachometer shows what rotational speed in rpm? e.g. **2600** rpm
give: **7400** rpm
